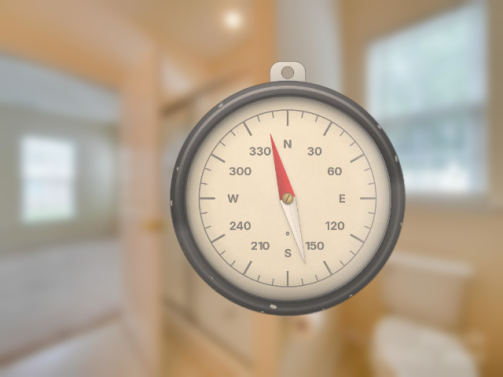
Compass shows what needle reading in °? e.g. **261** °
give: **345** °
